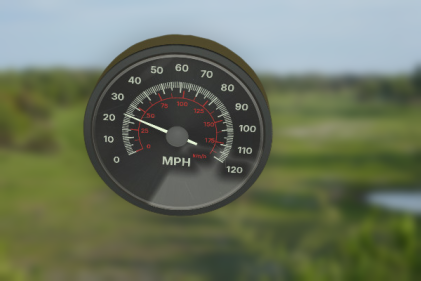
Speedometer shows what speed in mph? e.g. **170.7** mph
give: **25** mph
